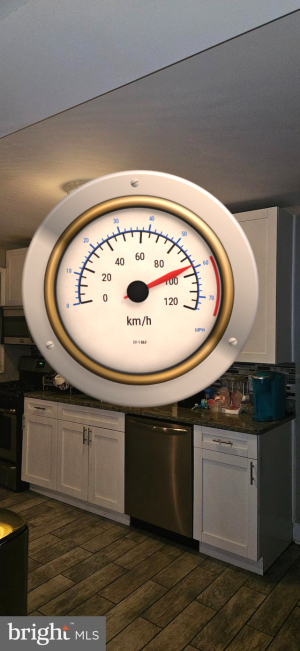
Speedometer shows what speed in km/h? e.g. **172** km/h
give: **95** km/h
